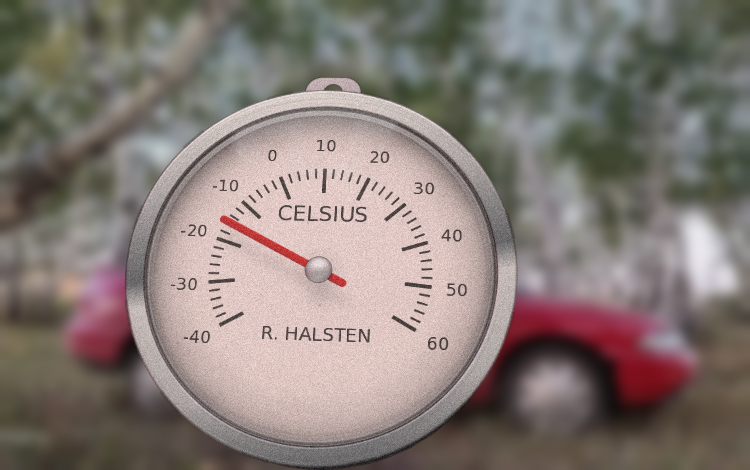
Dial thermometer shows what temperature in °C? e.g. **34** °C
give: **-16** °C
